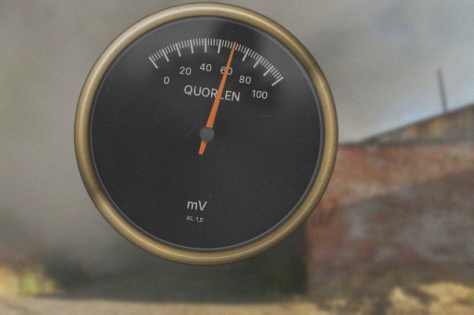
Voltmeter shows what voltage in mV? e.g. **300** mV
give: **60** mV
